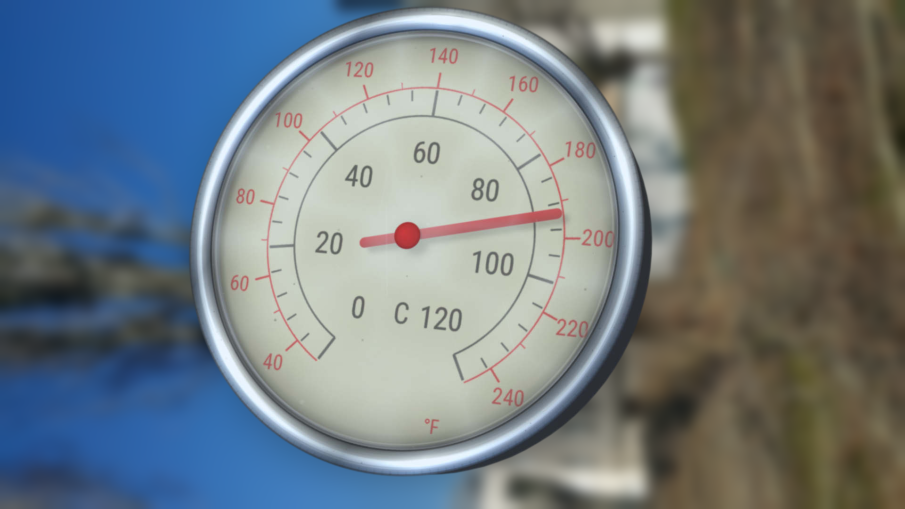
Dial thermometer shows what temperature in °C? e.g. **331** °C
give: **90** °C
